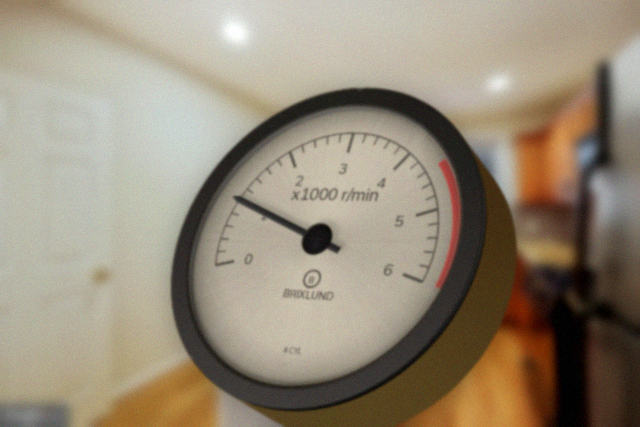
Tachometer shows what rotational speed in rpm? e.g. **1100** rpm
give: **1000** rpm
